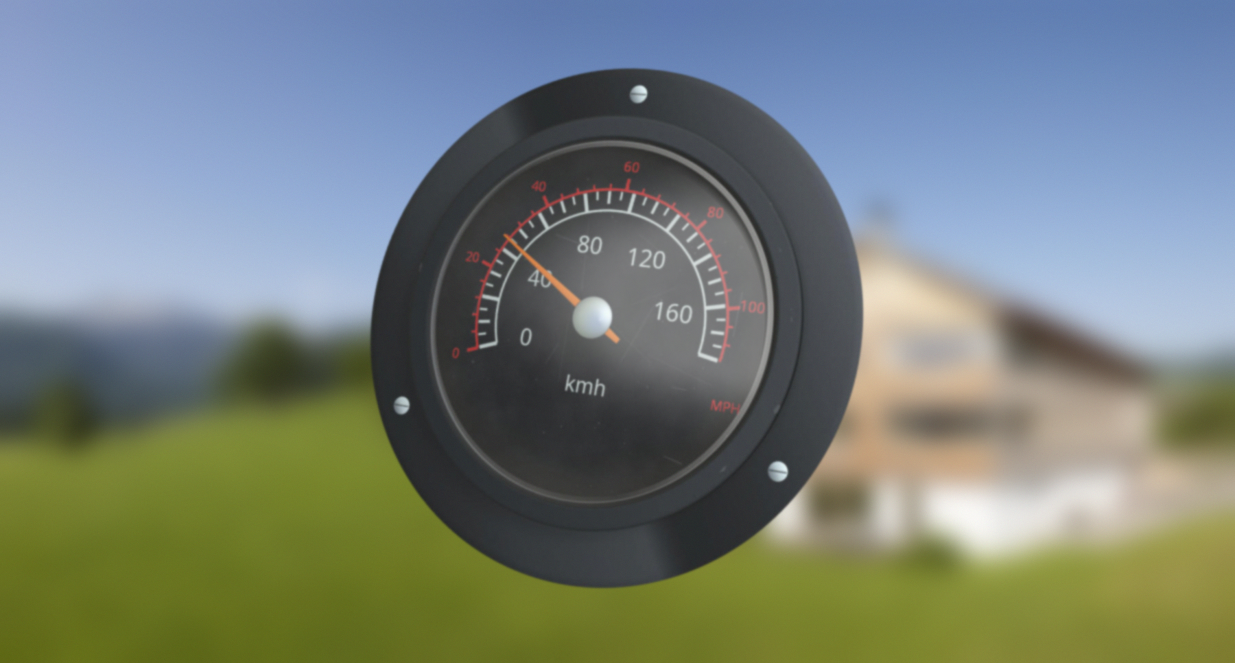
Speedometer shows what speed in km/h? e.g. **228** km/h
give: **45** km/h
